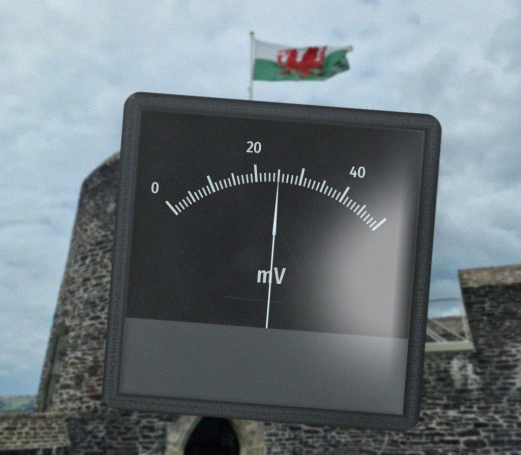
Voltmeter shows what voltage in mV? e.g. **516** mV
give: **25** mV
